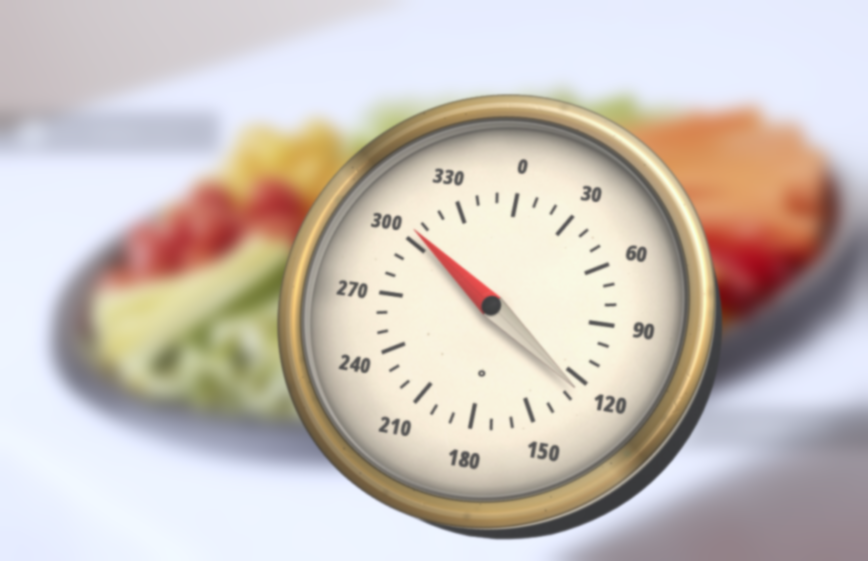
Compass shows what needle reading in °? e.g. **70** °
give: **305** °
